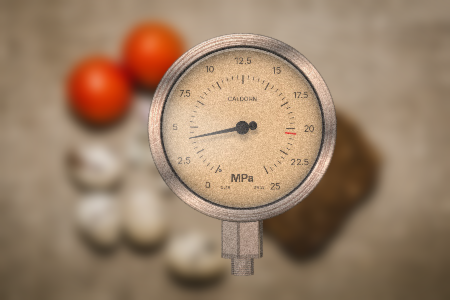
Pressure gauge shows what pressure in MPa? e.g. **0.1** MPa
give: **4** MPa
